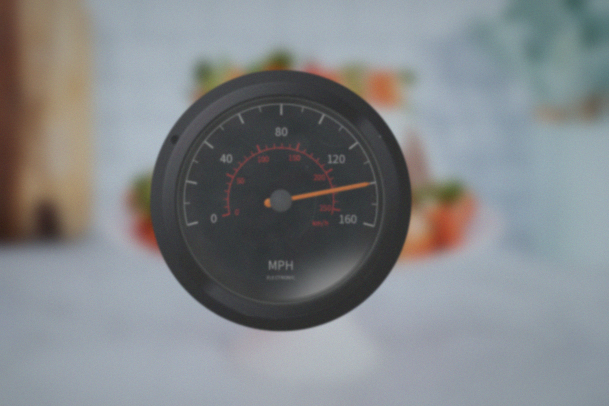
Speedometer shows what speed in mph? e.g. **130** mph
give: **140** mph
